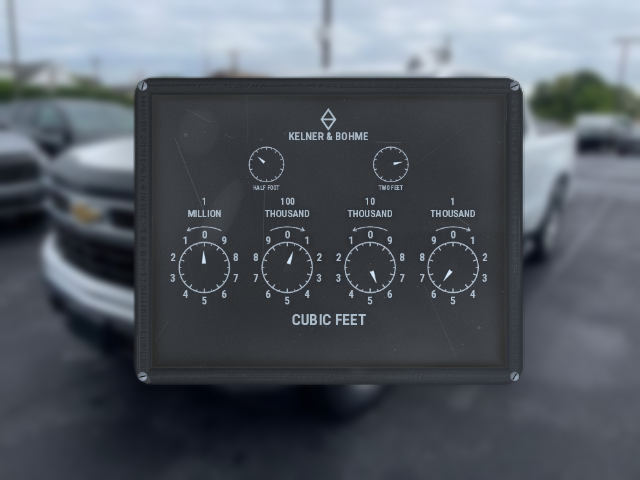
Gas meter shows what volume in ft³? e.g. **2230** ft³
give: **5600** ft³
